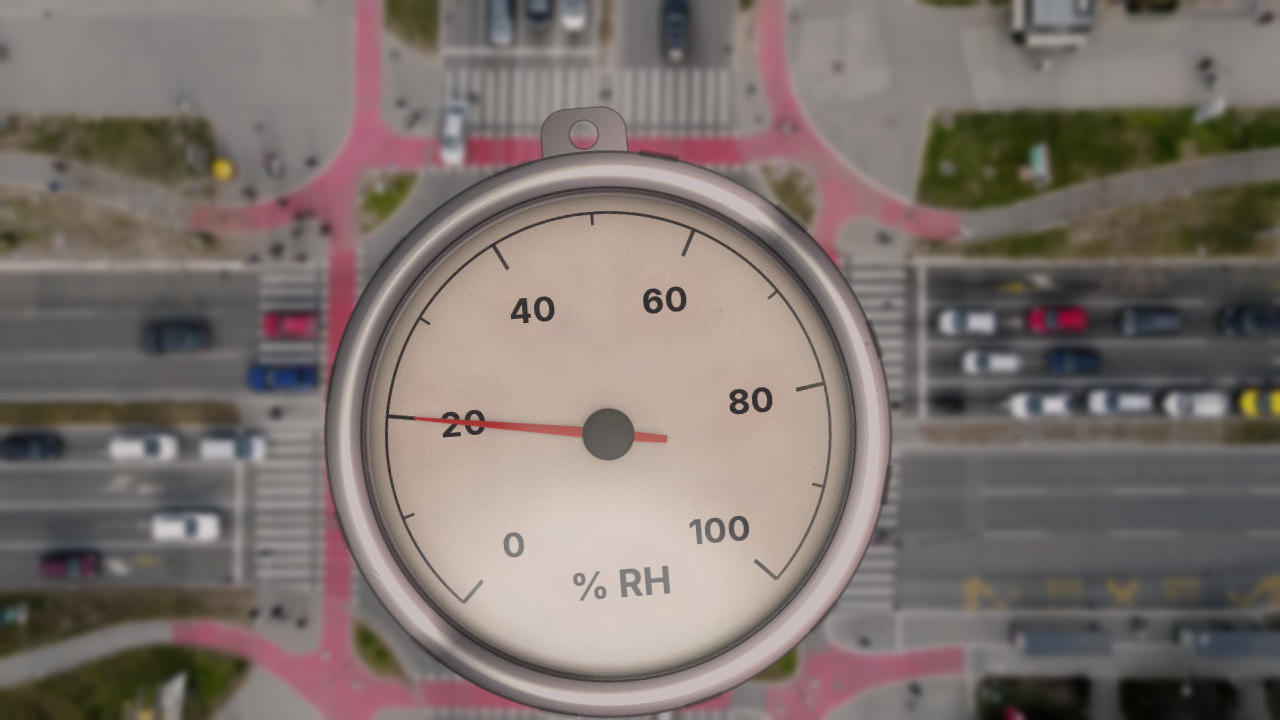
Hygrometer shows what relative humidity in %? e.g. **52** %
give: **20** %
